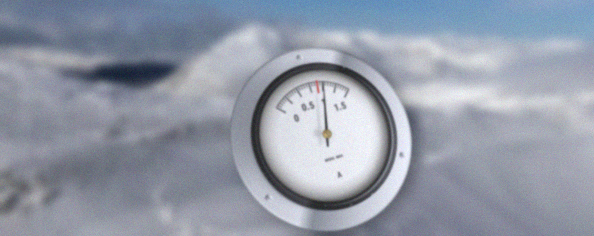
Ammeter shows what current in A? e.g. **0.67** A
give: **1** A
